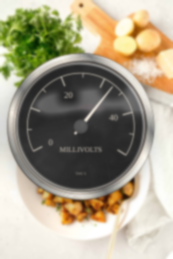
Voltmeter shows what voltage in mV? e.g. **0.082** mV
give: **32.5** mV
